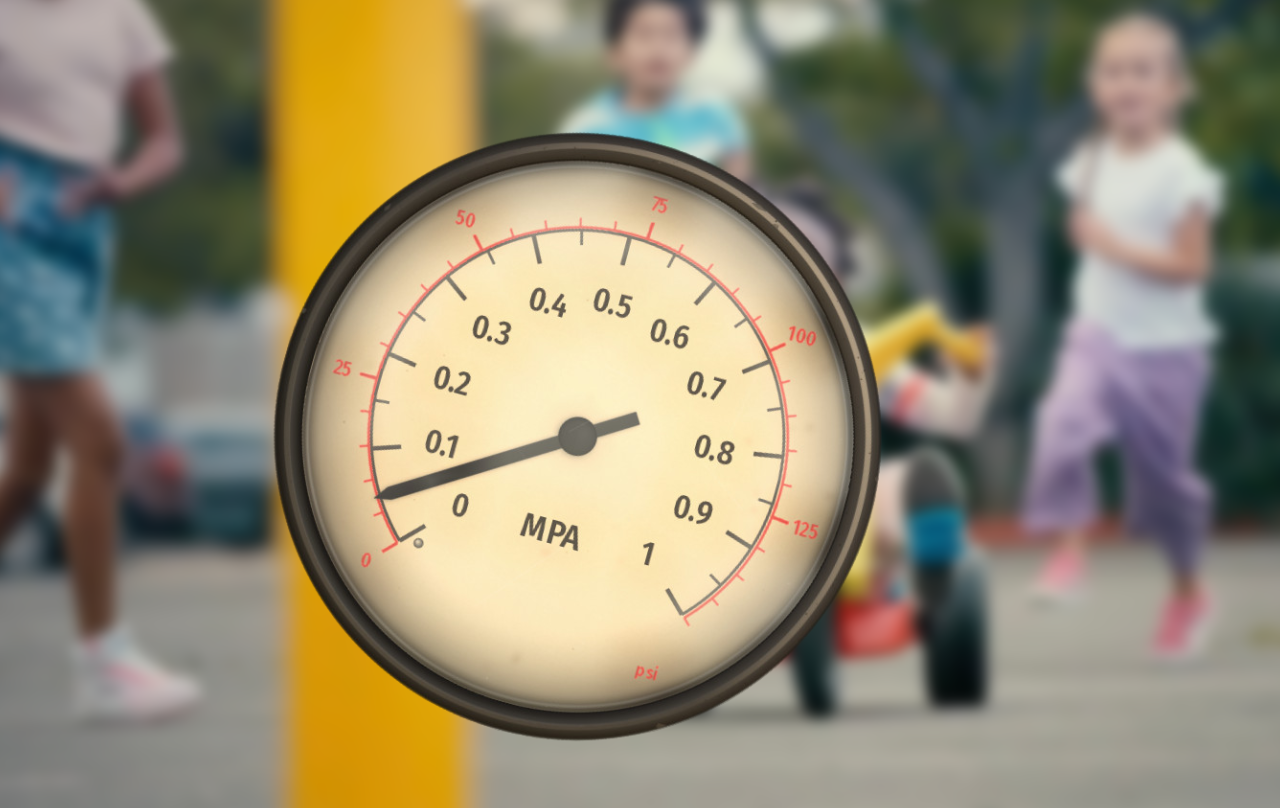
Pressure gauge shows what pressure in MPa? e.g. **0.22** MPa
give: **0.05** MPa
